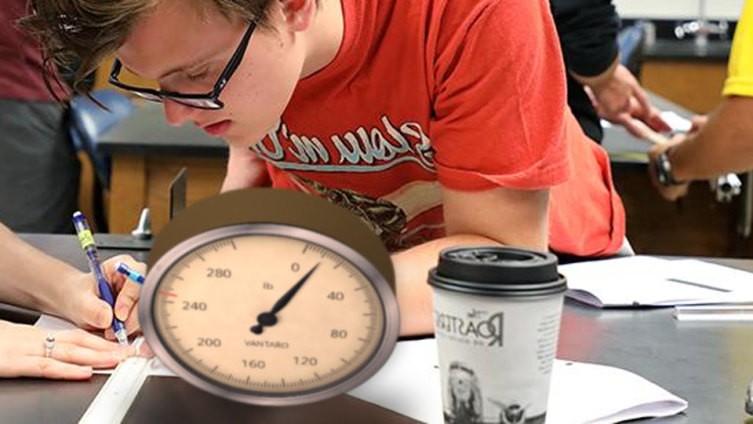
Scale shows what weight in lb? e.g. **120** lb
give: **10** lb
